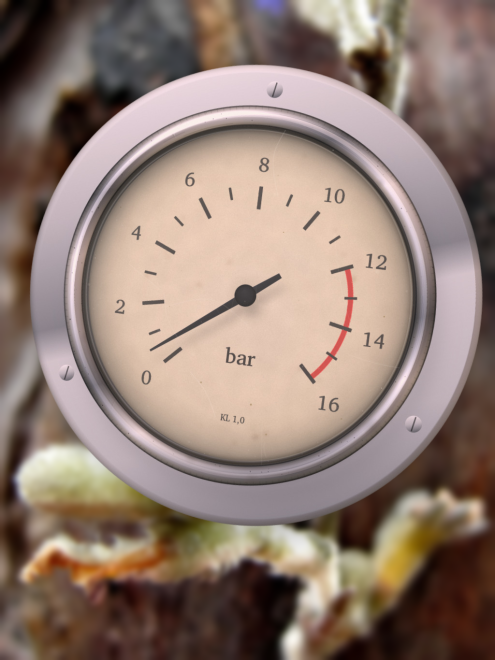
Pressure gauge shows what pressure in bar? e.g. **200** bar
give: **0.5** bar
